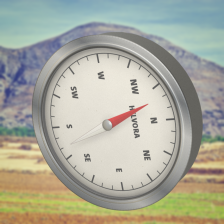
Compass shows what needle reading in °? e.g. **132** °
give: **340** °
